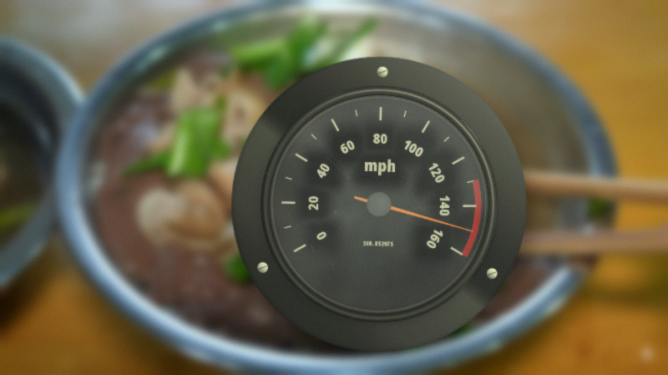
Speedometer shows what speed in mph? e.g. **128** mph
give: **150** mph
